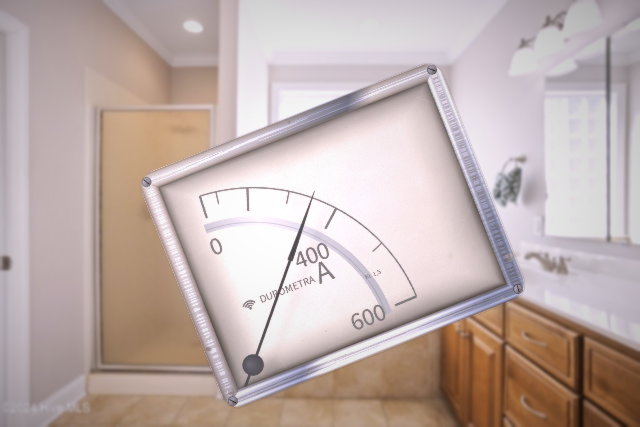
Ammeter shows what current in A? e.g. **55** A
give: **350** A
